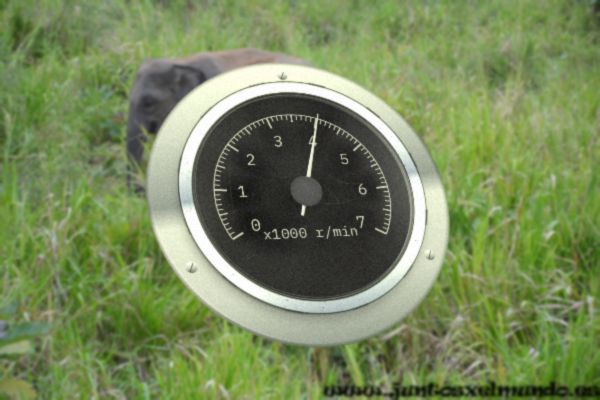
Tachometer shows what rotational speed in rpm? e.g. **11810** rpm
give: **4000** rpm
